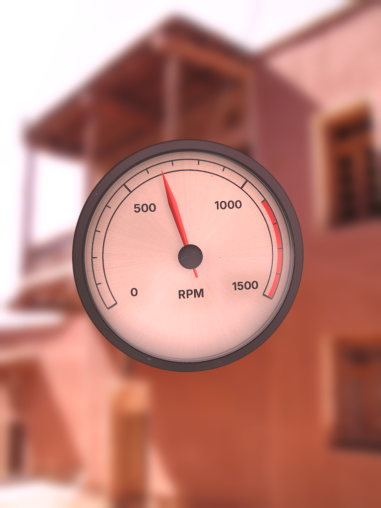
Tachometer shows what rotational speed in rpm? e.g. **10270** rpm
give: **650** rpm
